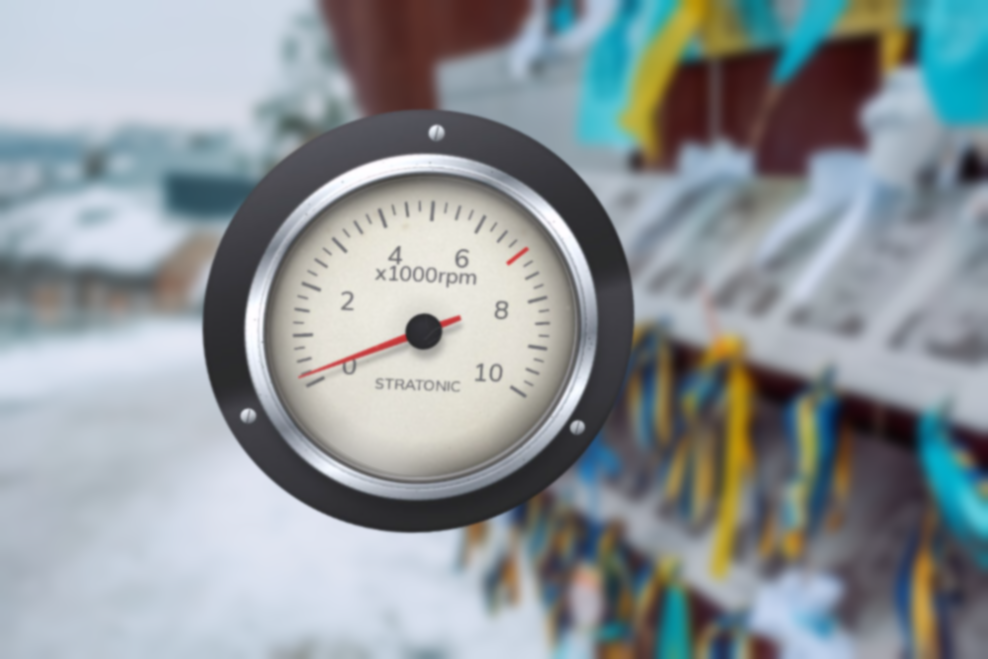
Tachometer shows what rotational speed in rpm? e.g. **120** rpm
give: **250** rpm
